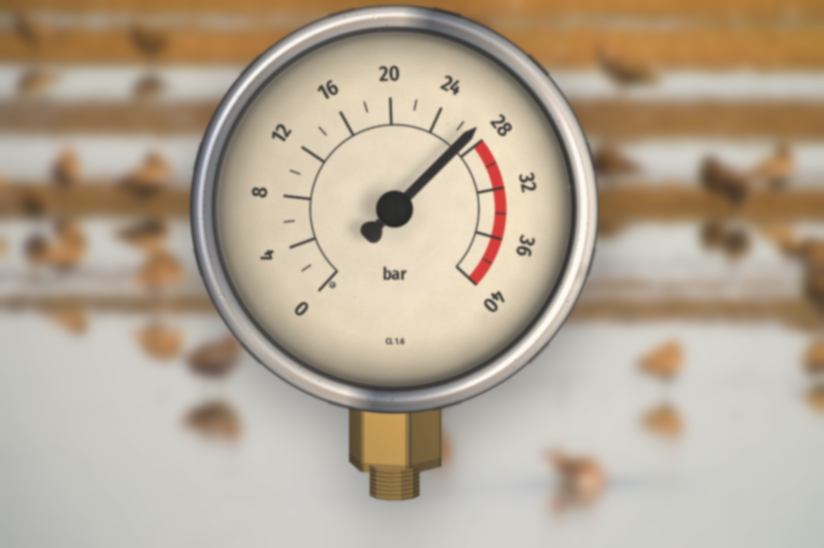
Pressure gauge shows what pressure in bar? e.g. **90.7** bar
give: **27** bar
